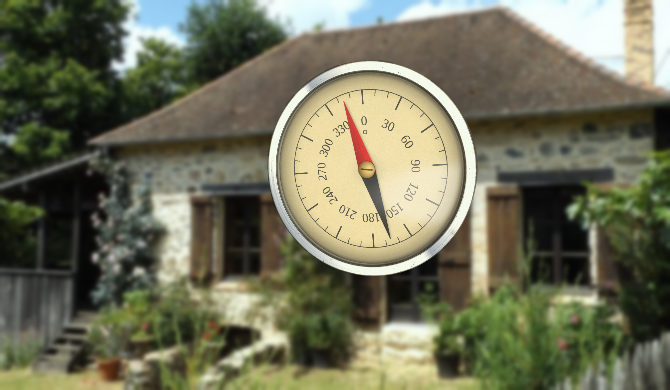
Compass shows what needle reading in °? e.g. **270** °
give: **345** °
